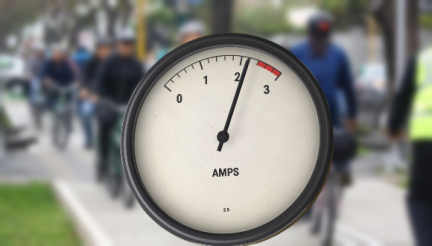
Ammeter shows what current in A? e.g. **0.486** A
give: **2.2** A
